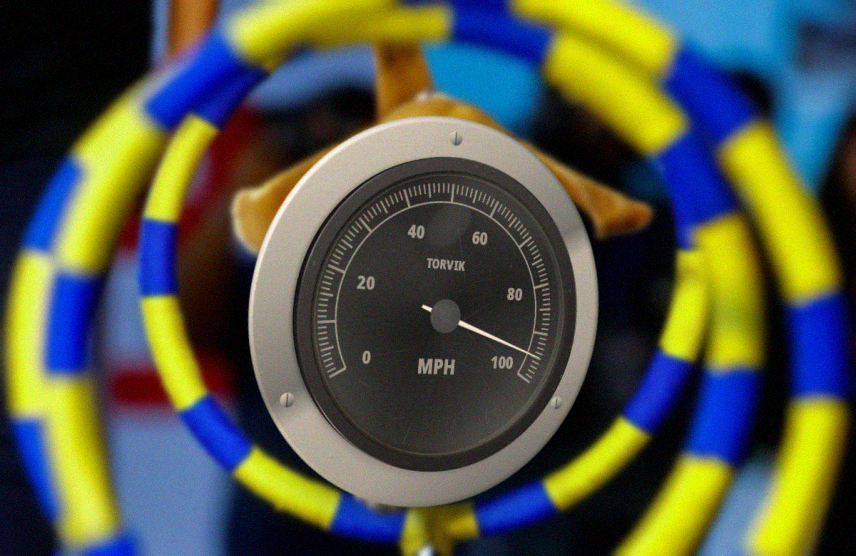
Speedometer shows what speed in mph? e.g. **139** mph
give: **95** mph
